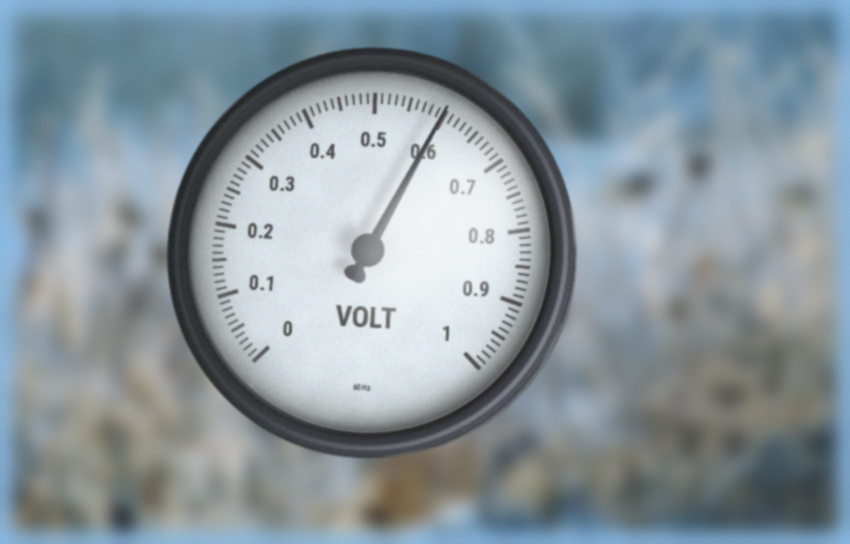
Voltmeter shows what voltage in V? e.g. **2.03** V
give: **0.6** V
